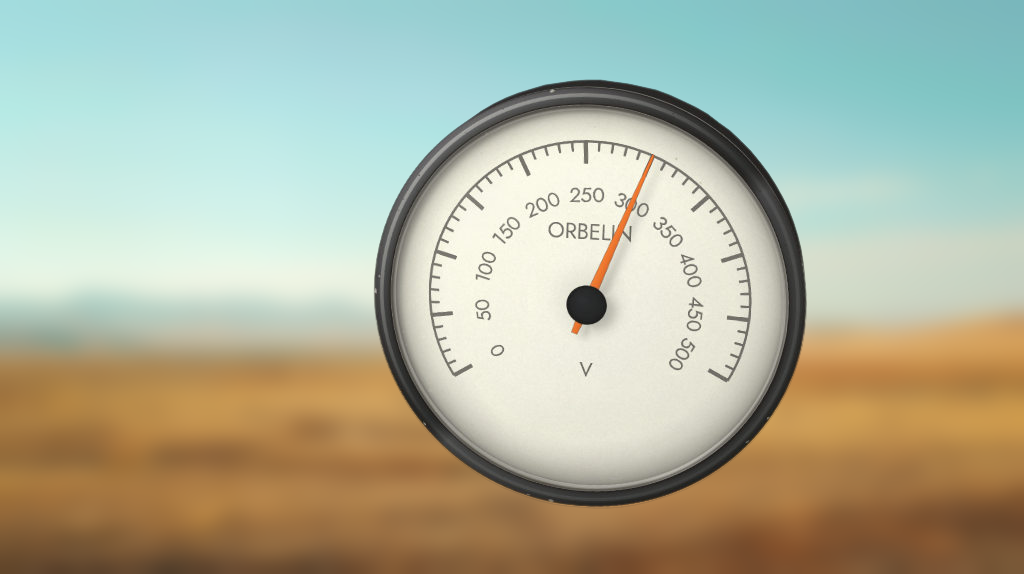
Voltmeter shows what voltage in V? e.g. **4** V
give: **300** V
